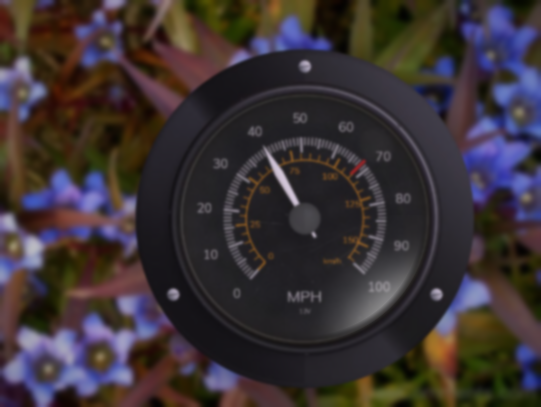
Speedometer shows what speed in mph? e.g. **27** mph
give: **40** mph
